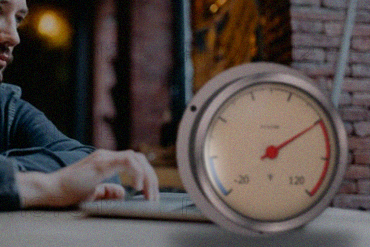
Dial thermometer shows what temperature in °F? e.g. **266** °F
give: **80** °F
